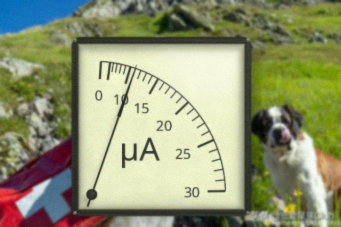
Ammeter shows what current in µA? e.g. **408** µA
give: **11** µA
